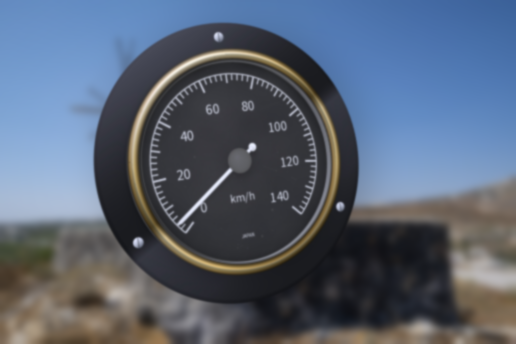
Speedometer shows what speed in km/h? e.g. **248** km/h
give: **4** km/h
